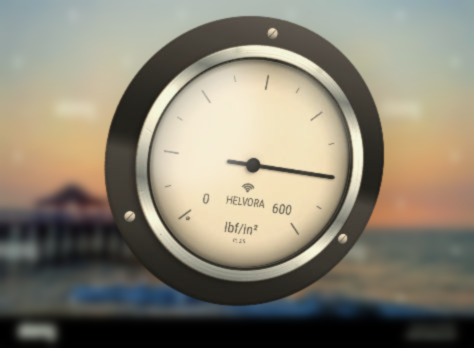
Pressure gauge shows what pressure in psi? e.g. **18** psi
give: **500** psi
